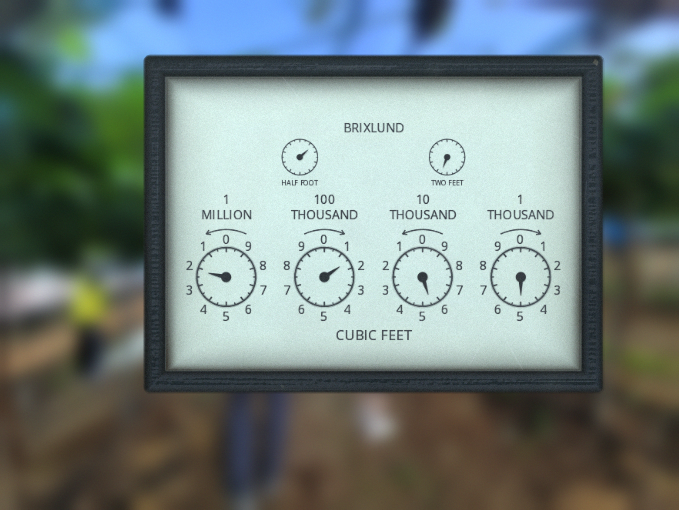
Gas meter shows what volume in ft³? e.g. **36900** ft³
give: **215500** ft³
